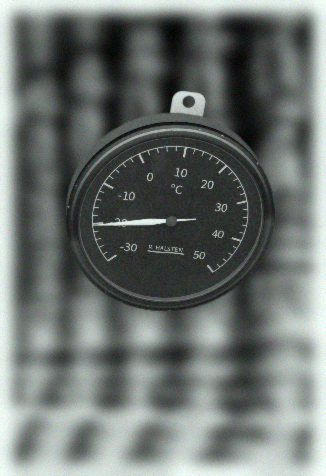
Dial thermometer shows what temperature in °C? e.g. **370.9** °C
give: **-20** °C
